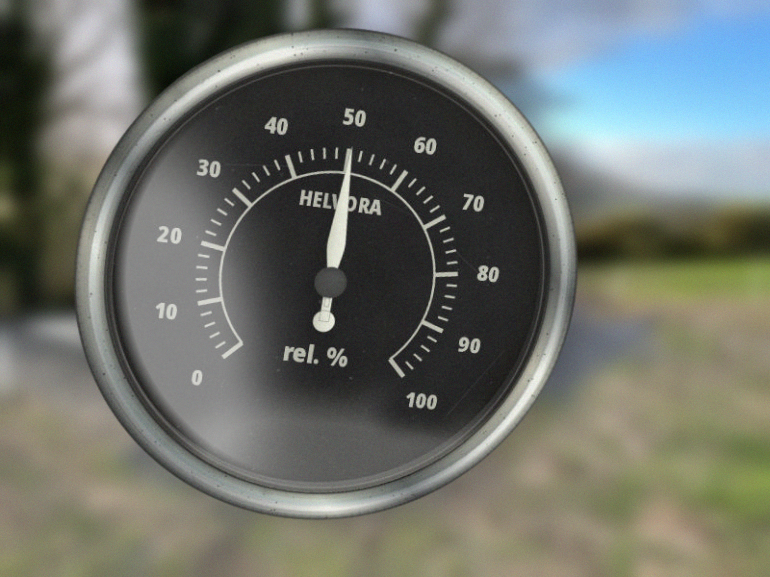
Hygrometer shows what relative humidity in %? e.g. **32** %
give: **50** %
